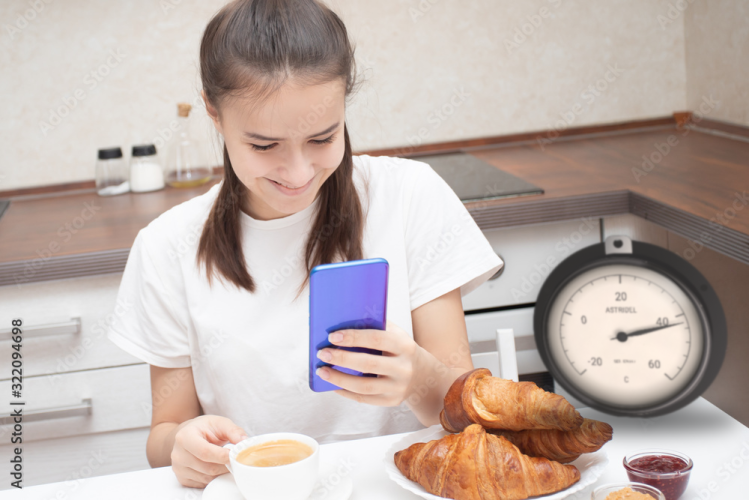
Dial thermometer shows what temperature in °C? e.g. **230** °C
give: **42** °C
